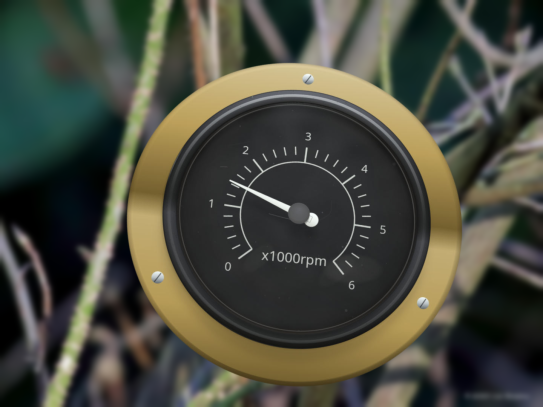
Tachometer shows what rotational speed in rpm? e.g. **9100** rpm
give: **1400** rpm
